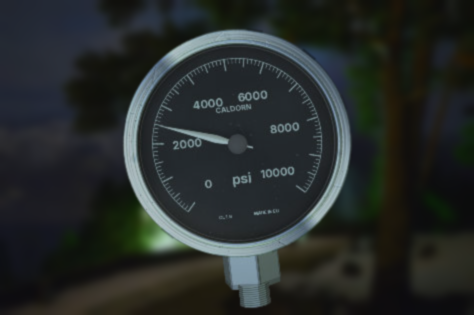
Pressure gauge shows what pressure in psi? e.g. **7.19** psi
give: **2500** psi
